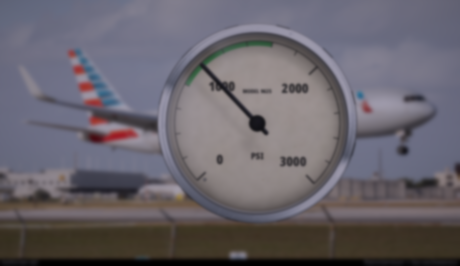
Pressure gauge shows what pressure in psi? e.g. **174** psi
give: **1000** psi
